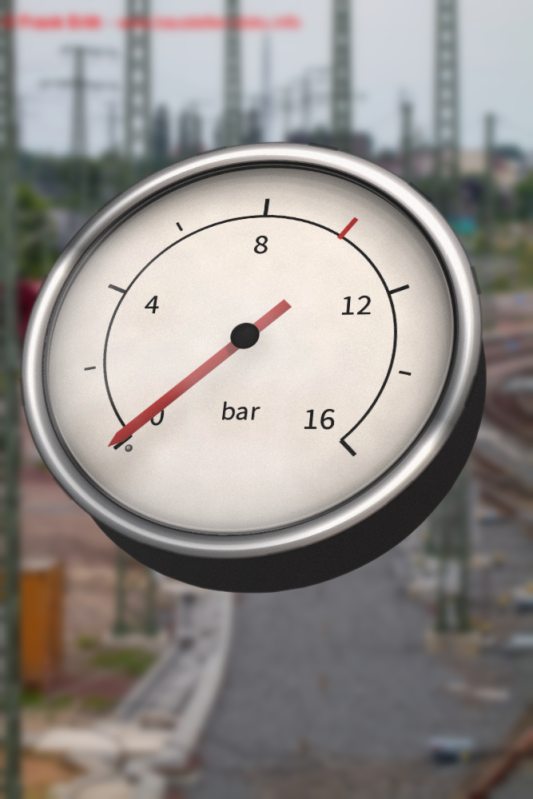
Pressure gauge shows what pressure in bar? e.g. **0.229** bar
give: **0** bar
